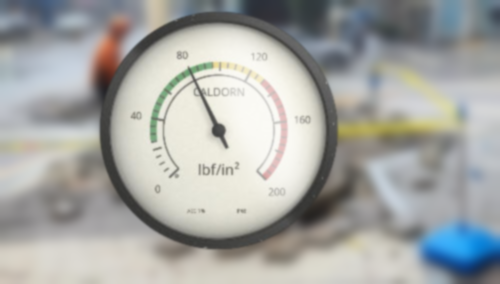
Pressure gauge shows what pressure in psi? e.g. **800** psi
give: **80** psi
